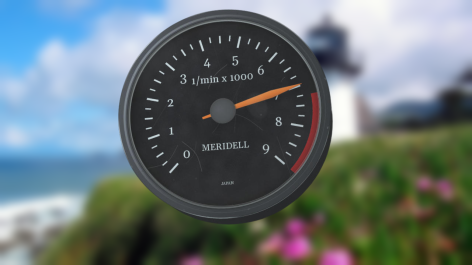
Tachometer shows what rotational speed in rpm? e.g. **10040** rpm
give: **7000** rpm
